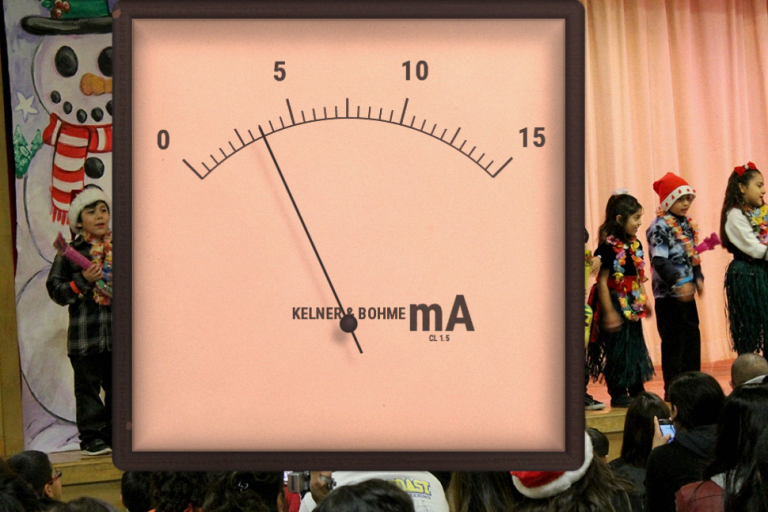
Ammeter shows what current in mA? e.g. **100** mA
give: **3.5** mA
